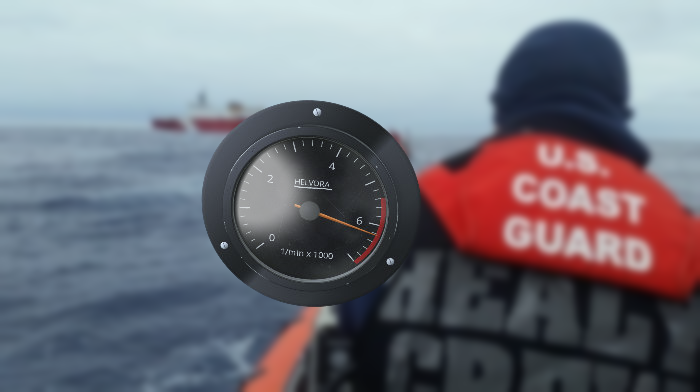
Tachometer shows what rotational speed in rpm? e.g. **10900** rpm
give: **6200** rpm
